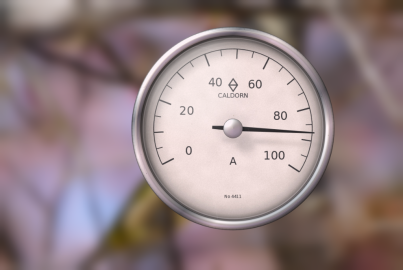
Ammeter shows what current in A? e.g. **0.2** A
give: **87.5** A
